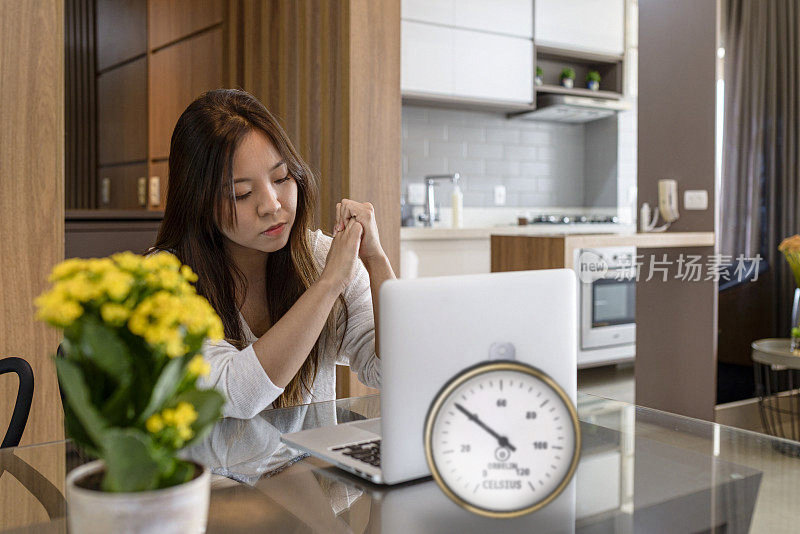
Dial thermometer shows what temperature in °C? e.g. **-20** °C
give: **40** °C
